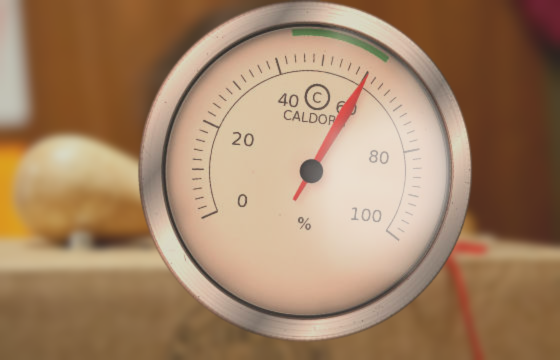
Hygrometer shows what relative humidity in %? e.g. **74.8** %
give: **60** %
